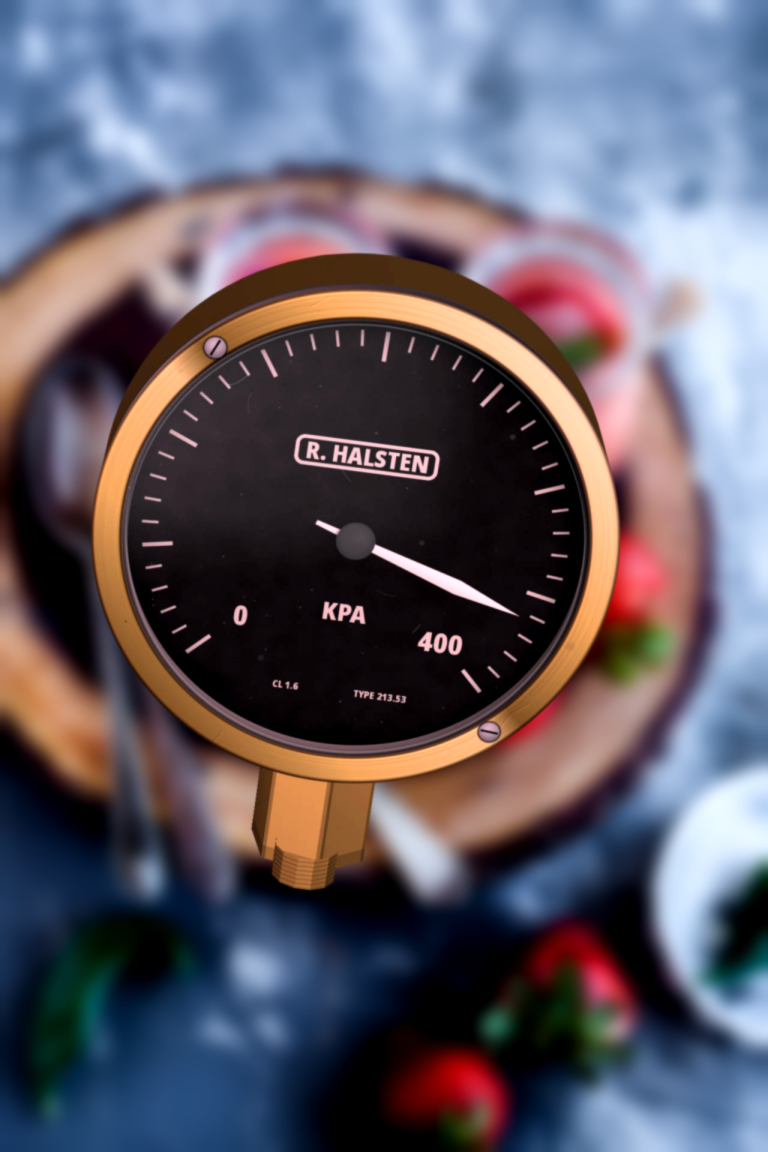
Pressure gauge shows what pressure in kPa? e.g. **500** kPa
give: **360** kPa
